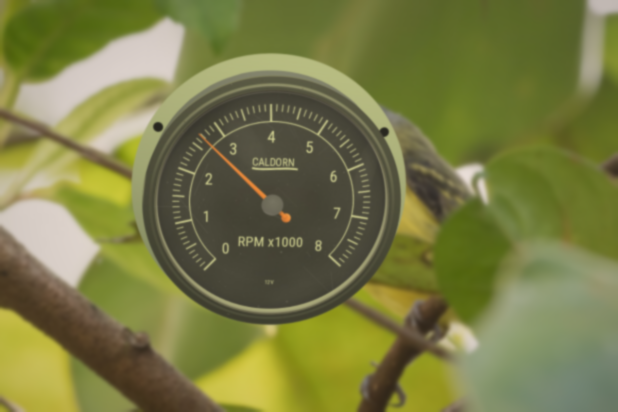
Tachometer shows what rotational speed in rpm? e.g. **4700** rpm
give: **2700** rpm
